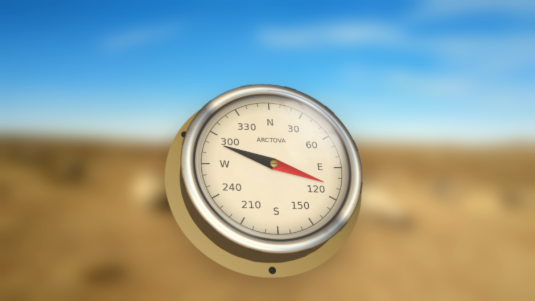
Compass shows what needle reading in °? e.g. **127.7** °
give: **110** °
